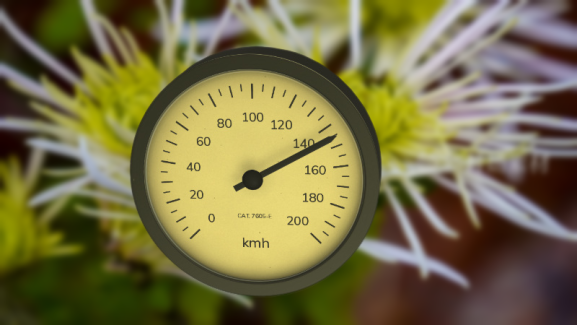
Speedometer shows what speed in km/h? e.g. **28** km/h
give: **145** km/h
